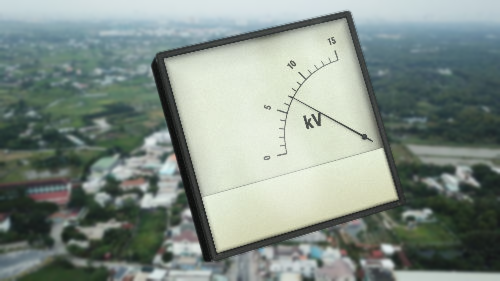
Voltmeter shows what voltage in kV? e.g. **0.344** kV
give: **7** kV
